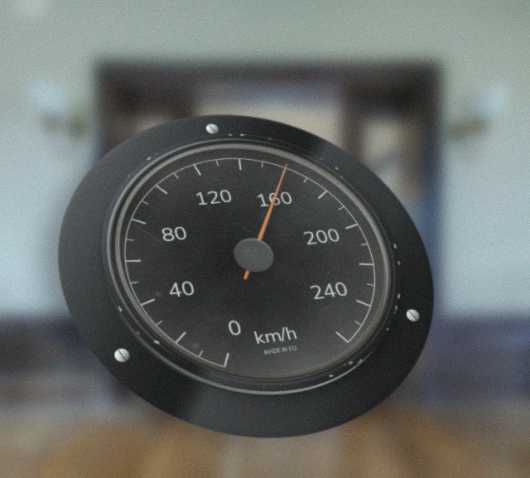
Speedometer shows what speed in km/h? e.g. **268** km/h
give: **160** km/h
